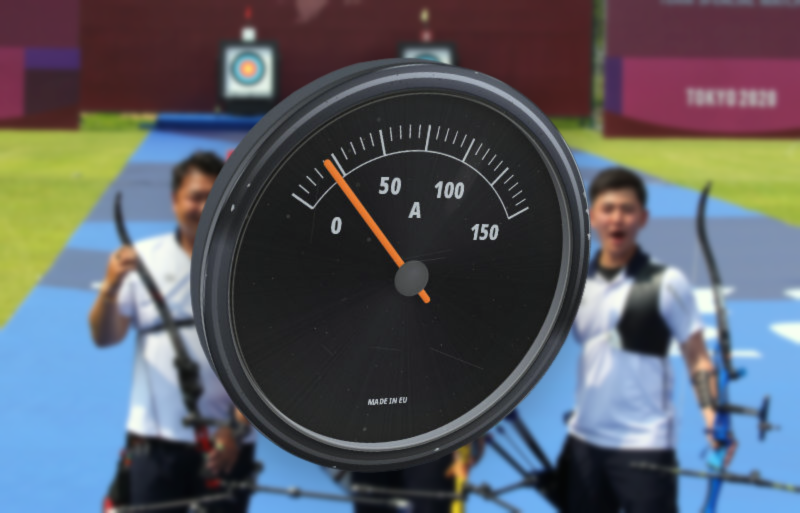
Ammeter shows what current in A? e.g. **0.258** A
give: **20** A
